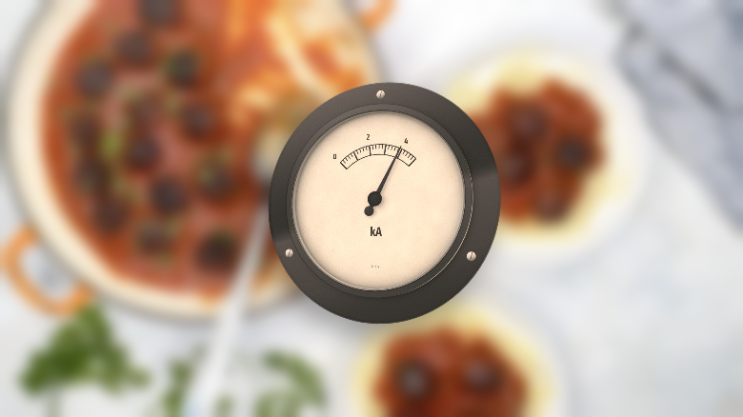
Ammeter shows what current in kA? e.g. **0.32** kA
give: **4** kA
